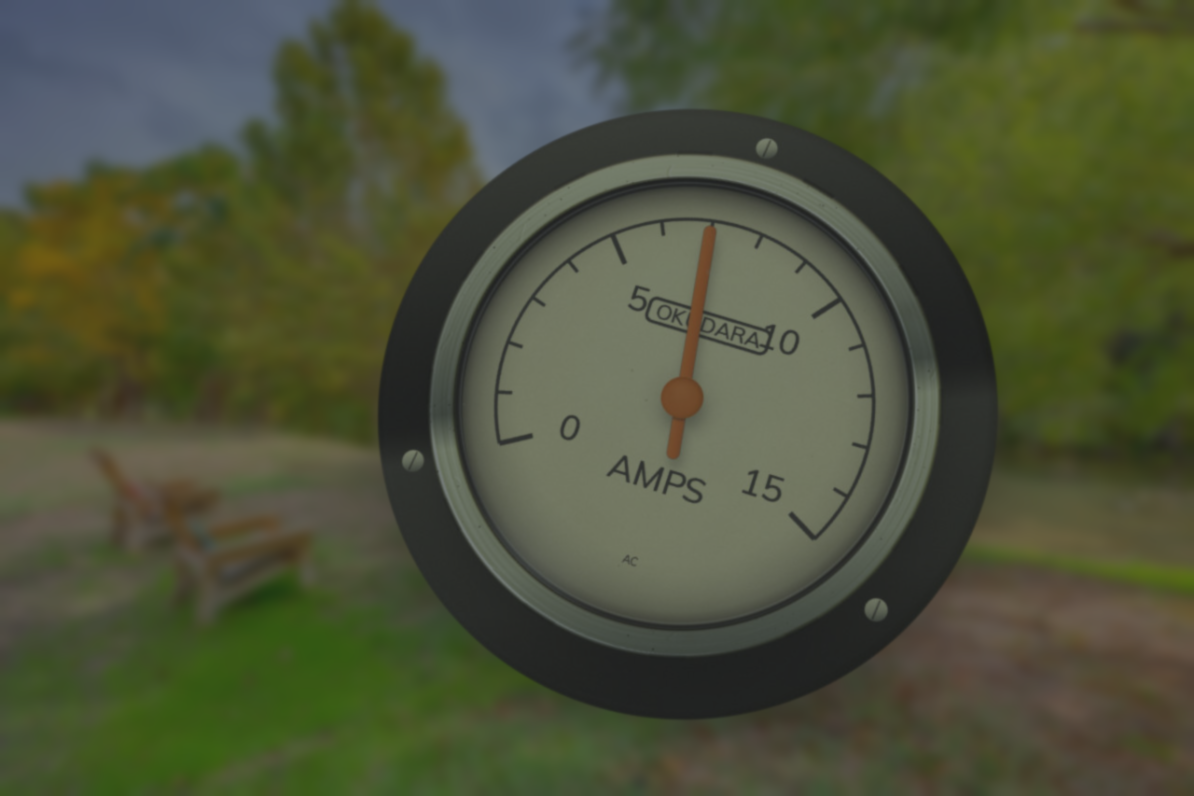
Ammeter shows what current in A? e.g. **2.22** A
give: **7** A
